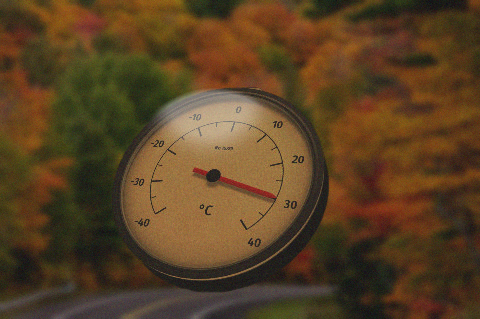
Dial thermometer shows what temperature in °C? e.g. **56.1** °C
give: **30** °C
